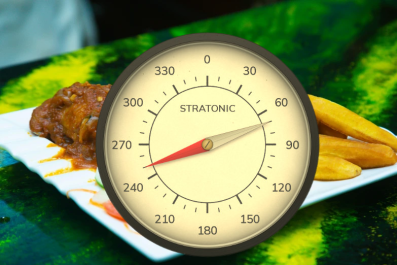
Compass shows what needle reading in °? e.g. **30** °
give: **250** °
